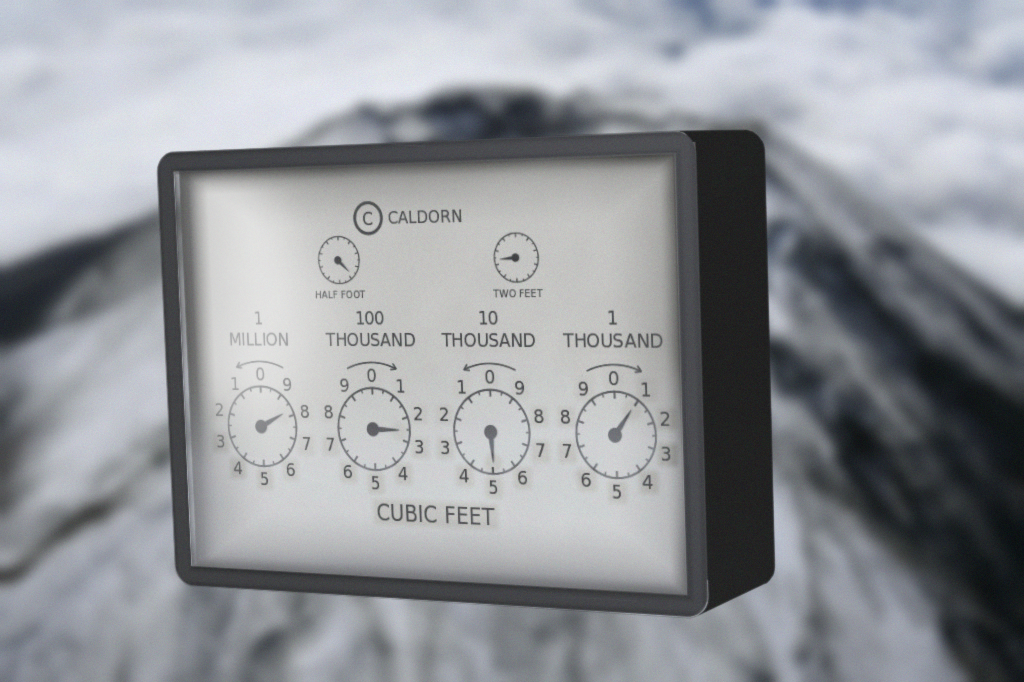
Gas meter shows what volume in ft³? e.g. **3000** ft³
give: **825100** ft³
